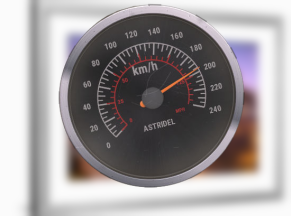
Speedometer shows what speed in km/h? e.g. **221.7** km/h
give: **195** km/h
